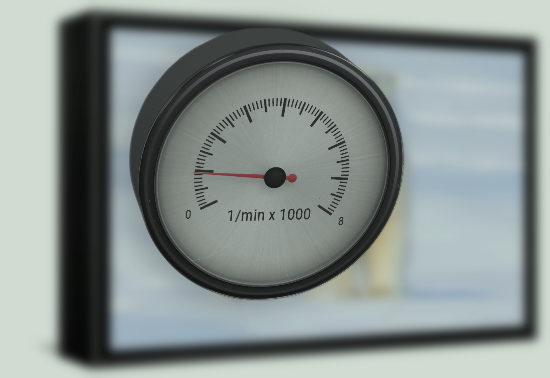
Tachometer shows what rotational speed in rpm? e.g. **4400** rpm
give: **1000** rpm
